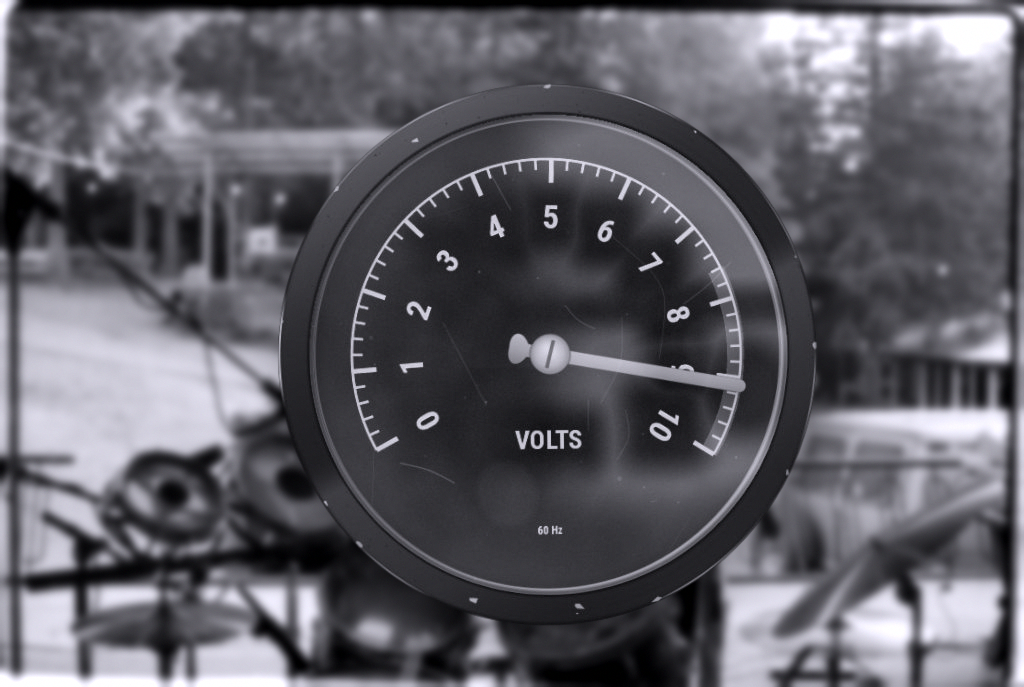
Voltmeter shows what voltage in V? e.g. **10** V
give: **9.1** V
